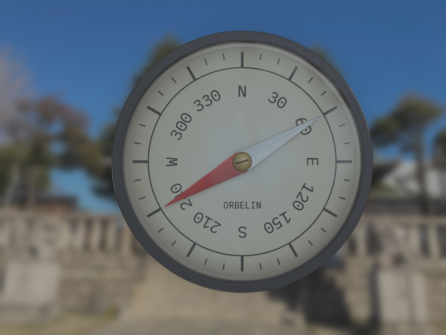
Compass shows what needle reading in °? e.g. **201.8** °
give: **240** °
